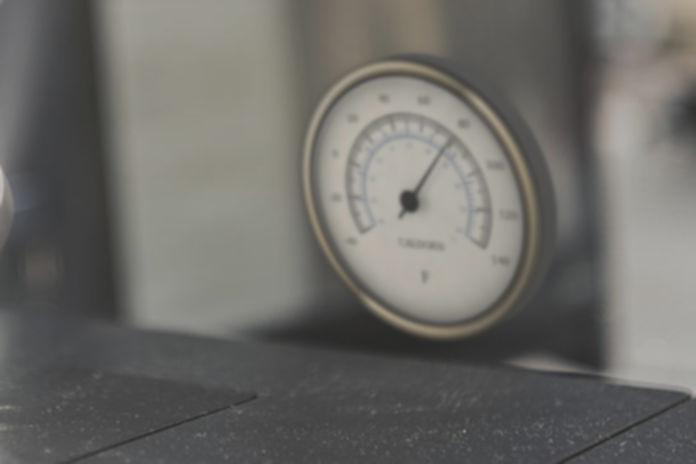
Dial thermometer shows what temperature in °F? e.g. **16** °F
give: **80** °F
